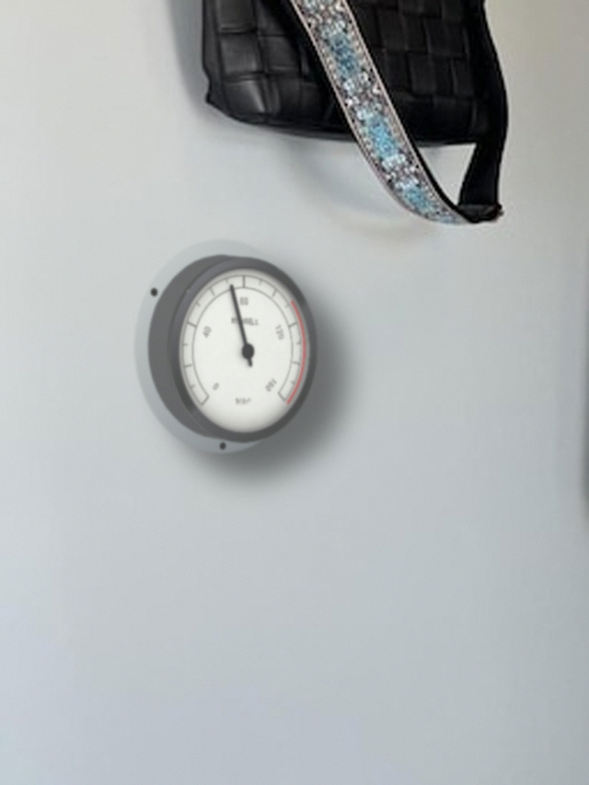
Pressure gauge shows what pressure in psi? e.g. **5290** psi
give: **70** psi
